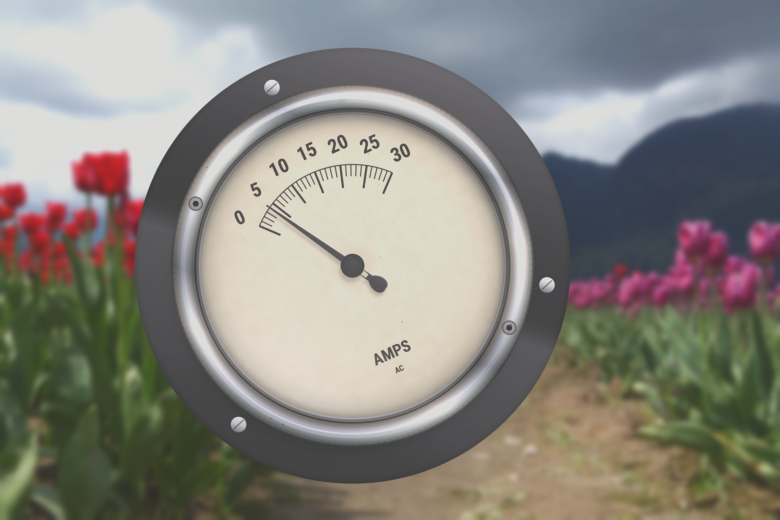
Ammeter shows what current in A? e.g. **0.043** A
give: **4** A
